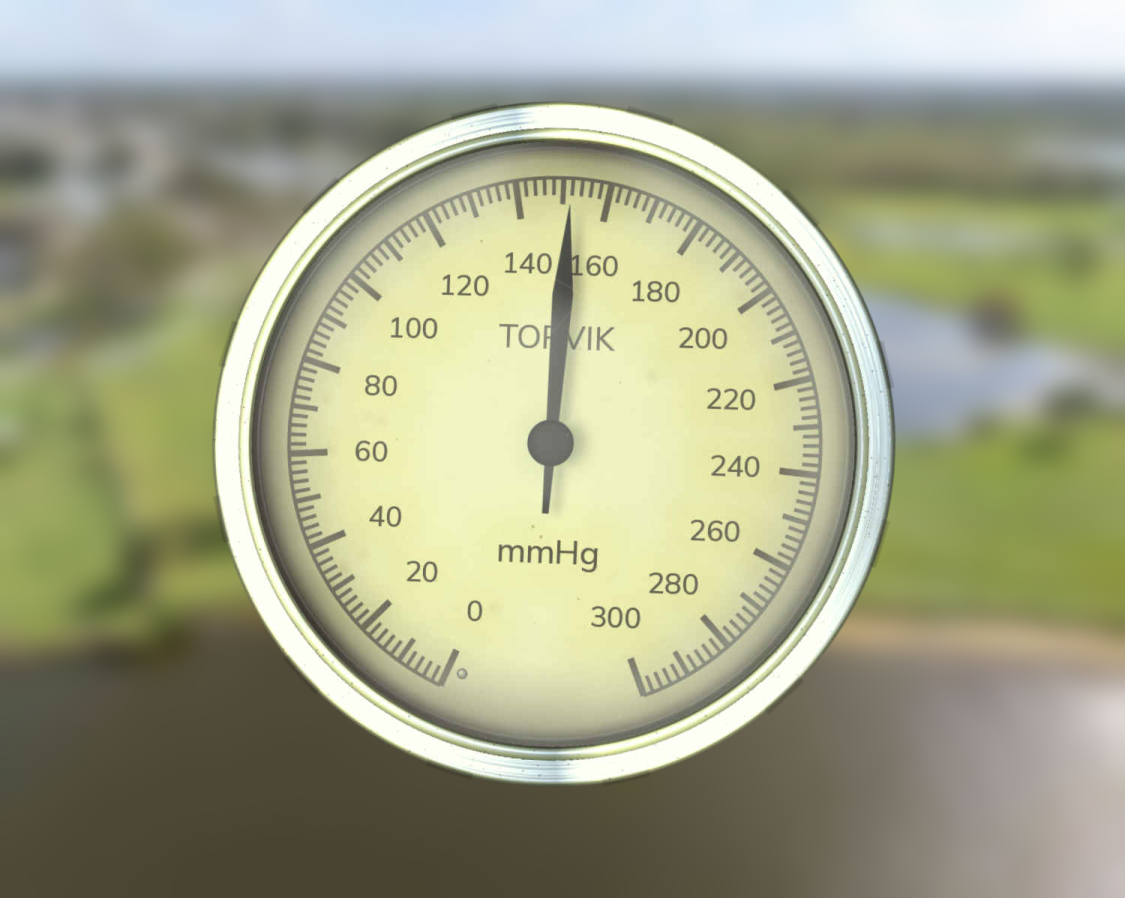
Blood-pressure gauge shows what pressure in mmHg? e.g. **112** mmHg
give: **152** mmHg
